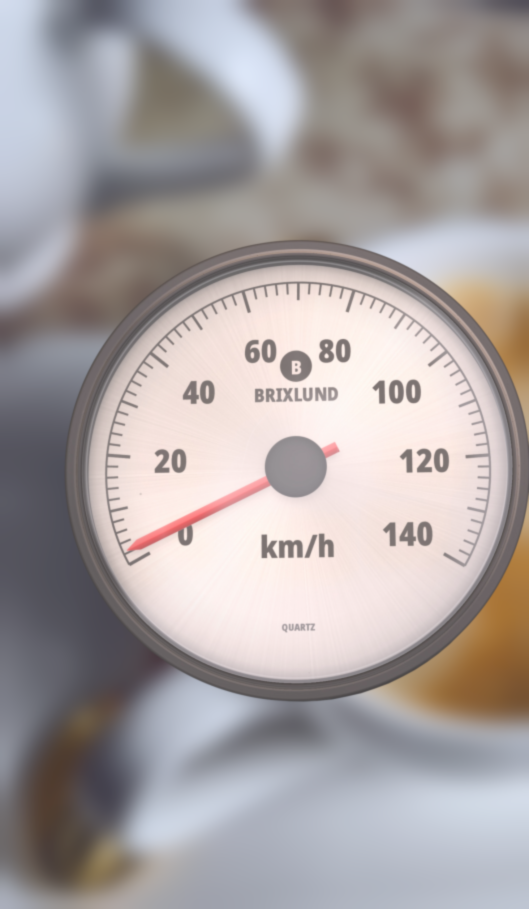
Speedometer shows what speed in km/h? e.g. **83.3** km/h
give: **2** km/h
